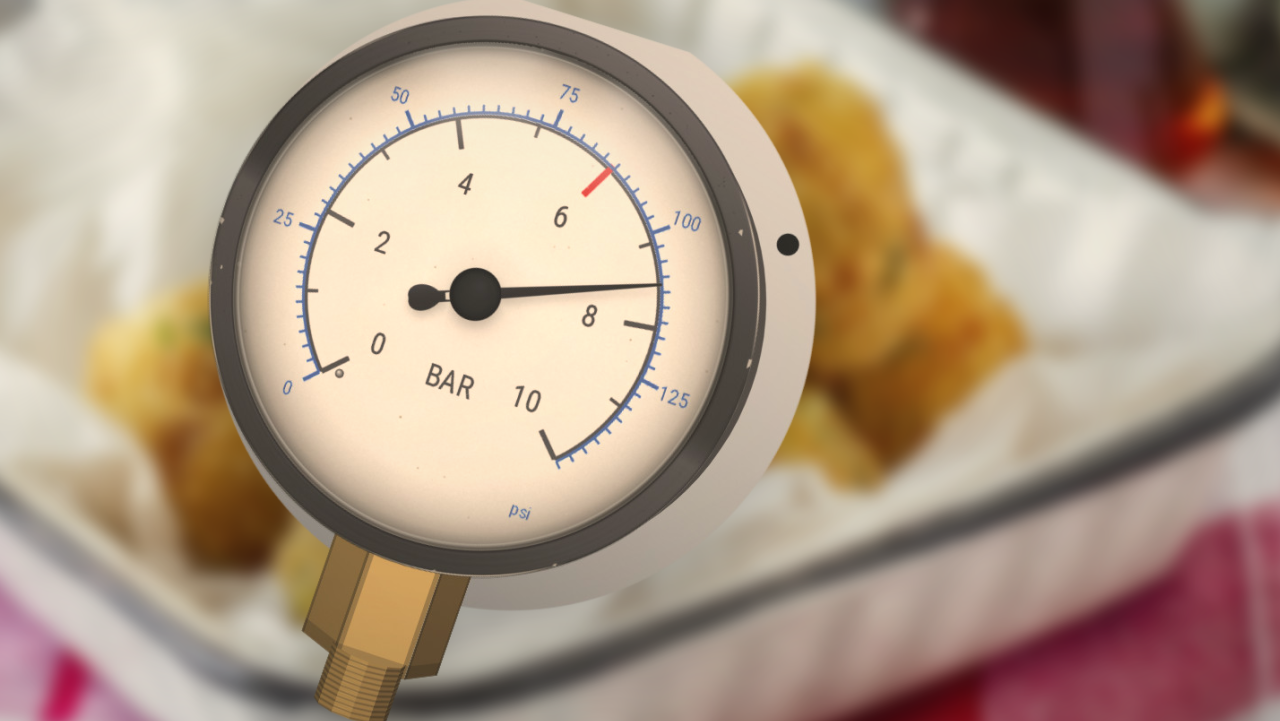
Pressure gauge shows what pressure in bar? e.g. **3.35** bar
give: **7.5** bar
